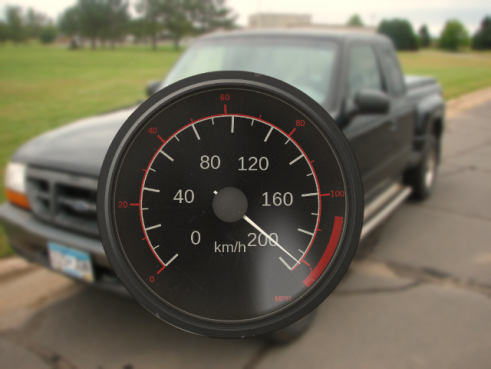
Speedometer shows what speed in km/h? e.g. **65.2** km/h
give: **195** km/h
